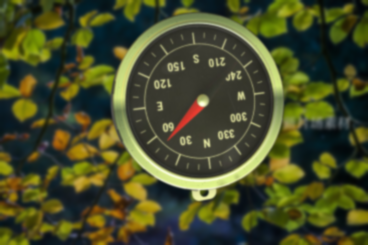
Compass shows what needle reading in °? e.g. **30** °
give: **50** °
